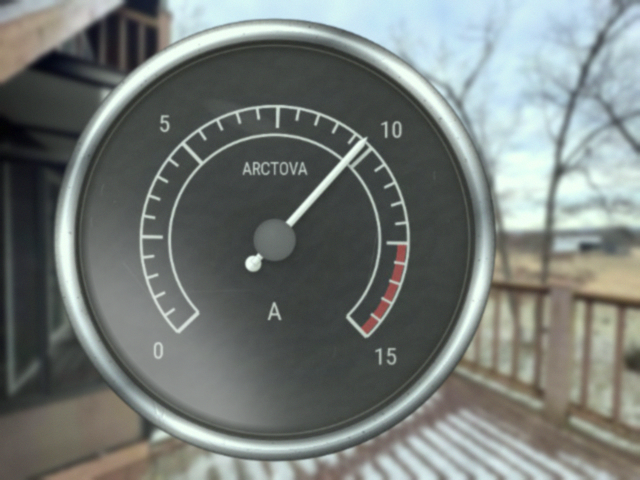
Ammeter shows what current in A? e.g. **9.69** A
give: **9.75** A
